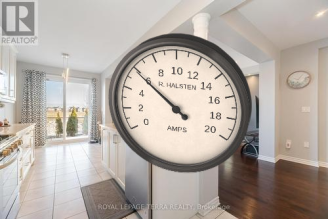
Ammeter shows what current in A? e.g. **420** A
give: **6** A
